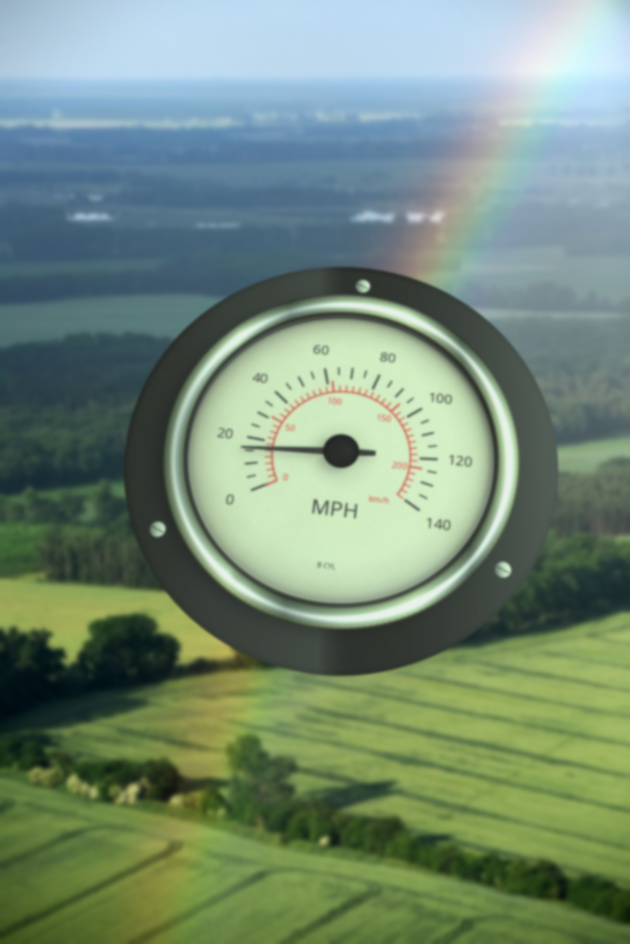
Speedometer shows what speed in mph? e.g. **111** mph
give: **15** mph
